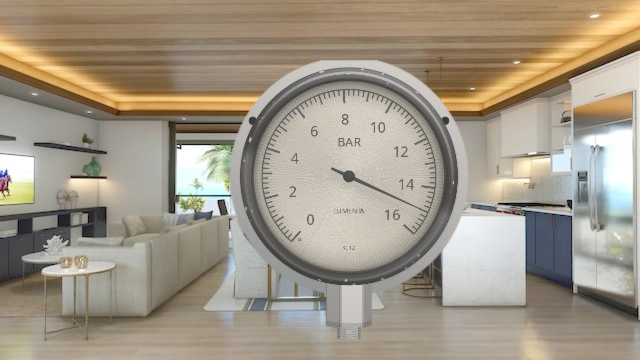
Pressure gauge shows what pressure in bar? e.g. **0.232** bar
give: **15** bar
